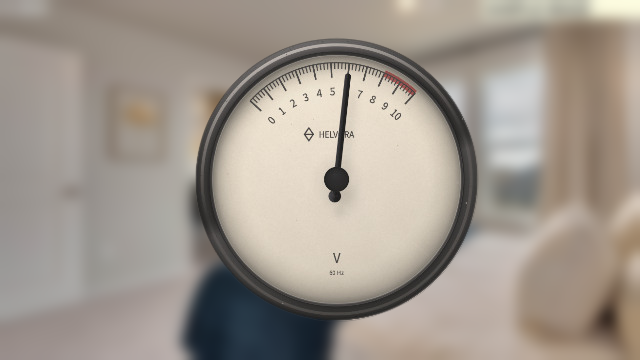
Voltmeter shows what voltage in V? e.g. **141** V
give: **6** V
